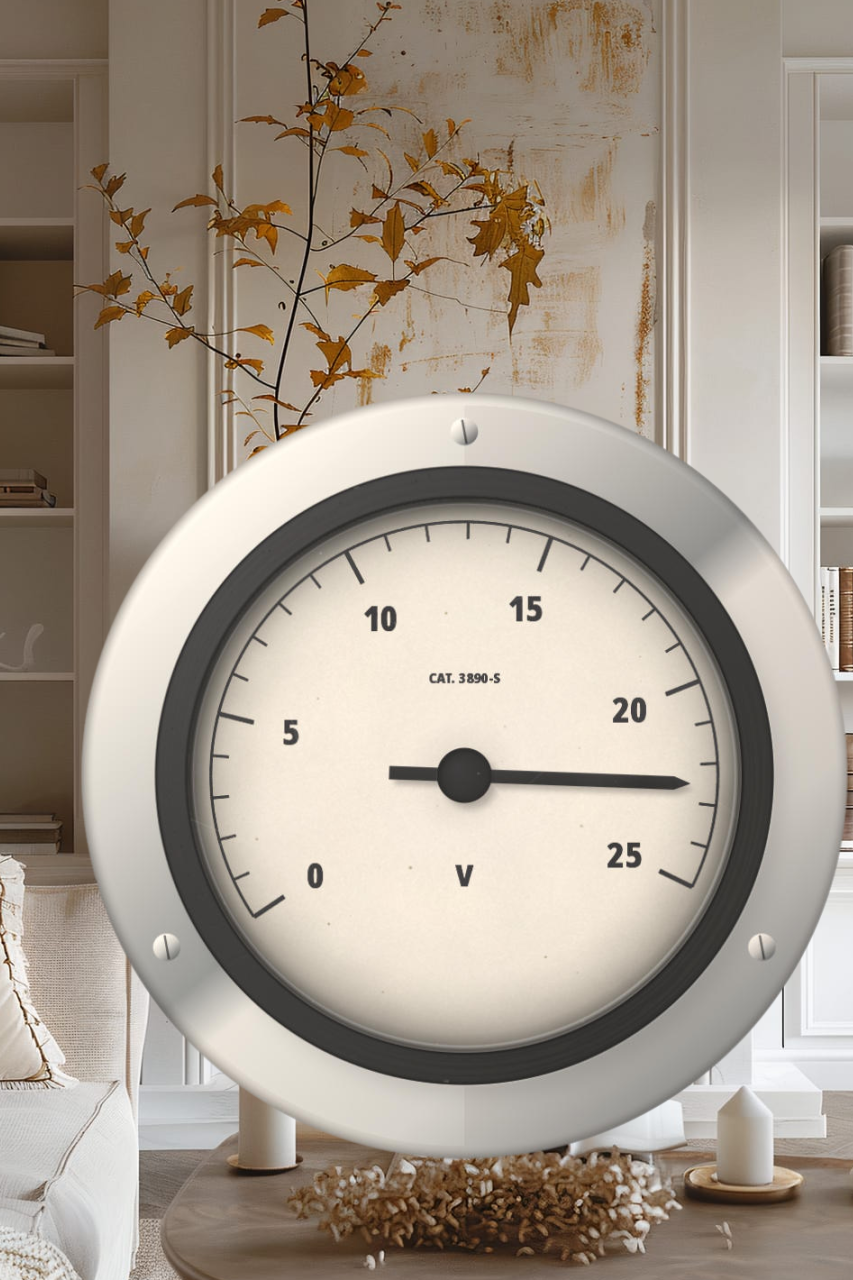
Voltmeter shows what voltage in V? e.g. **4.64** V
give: **22.5** V
